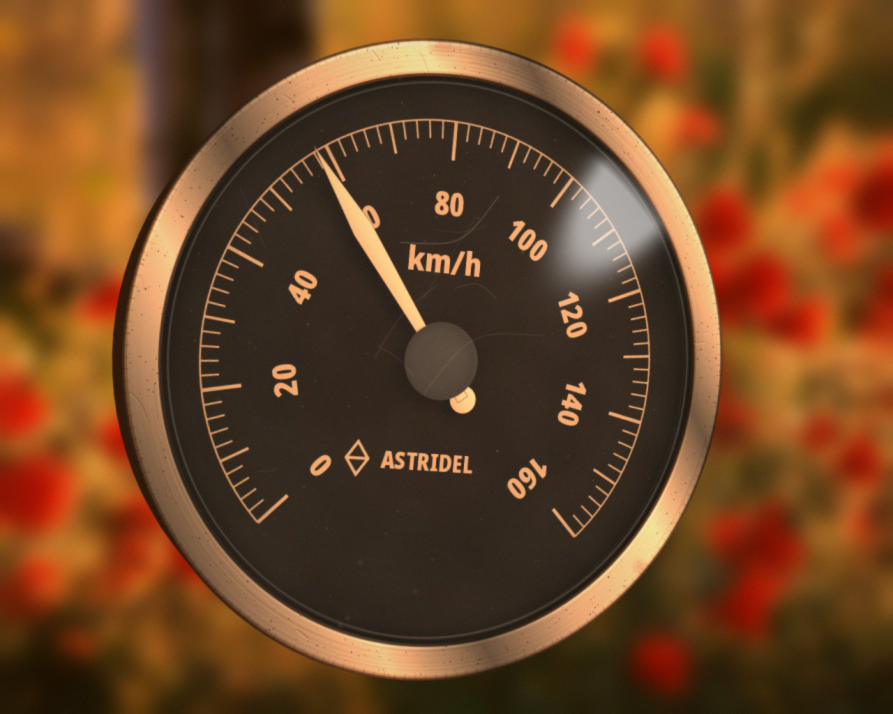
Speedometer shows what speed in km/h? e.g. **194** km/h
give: **58** km/h
